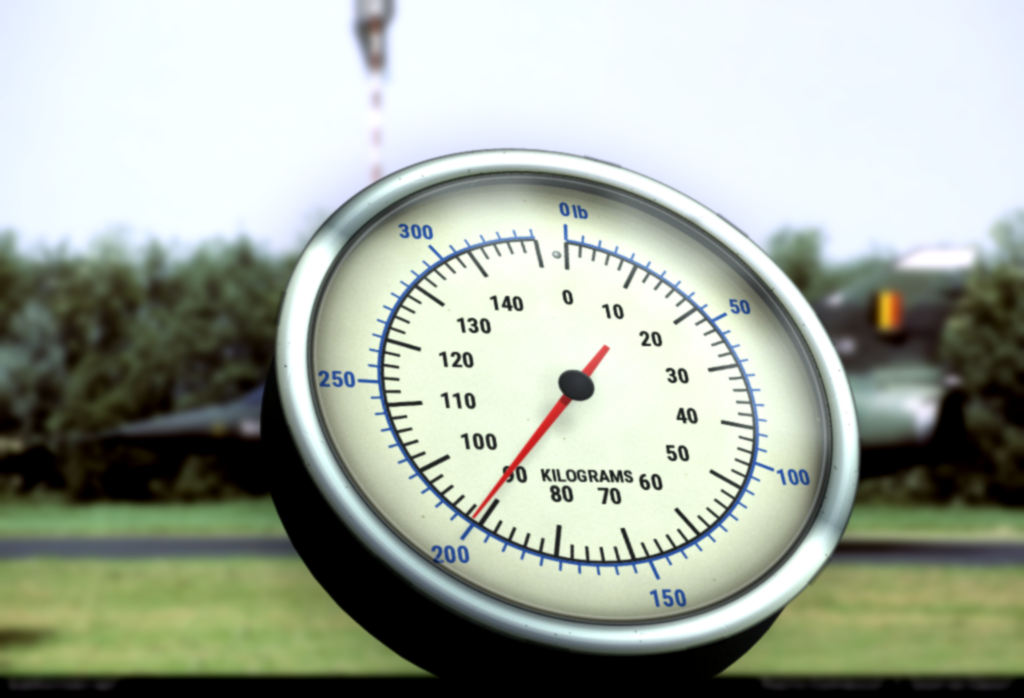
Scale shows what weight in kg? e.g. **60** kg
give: **91** kg
